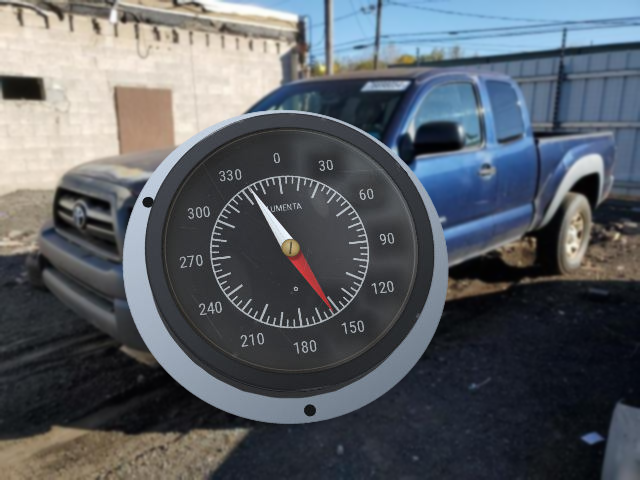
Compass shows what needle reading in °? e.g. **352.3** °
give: **155** °
